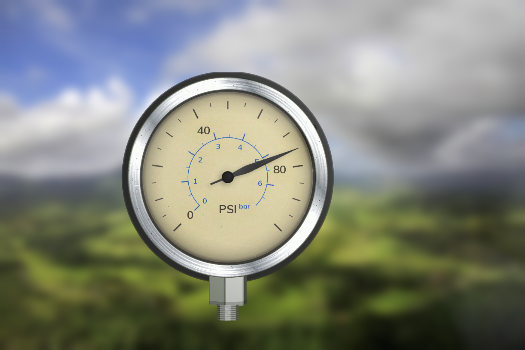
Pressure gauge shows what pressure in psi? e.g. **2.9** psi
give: **75** psi
